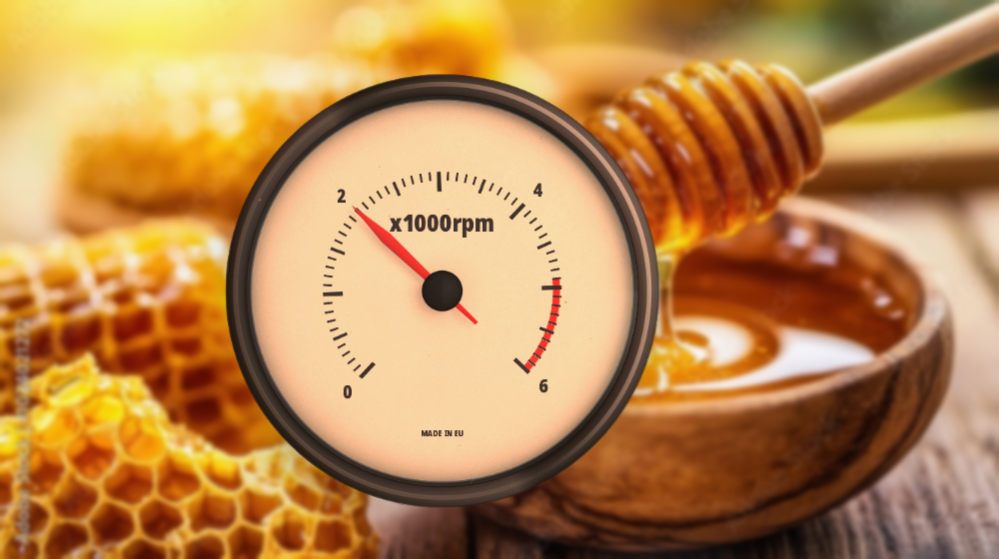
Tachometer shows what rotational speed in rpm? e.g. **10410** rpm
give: **2000** rpm
